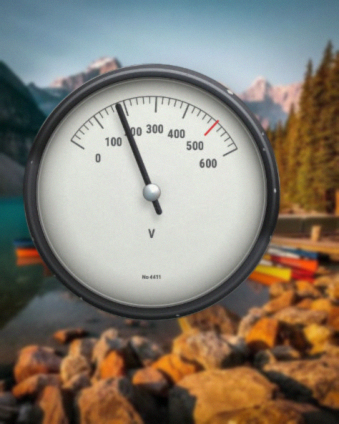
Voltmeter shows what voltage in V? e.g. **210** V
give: **180** V
